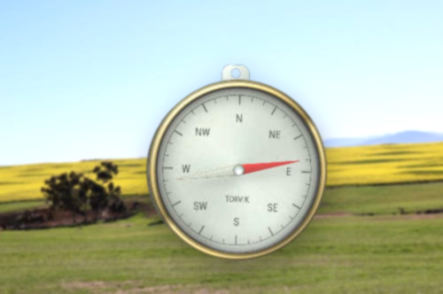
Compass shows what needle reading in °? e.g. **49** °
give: **80** °
